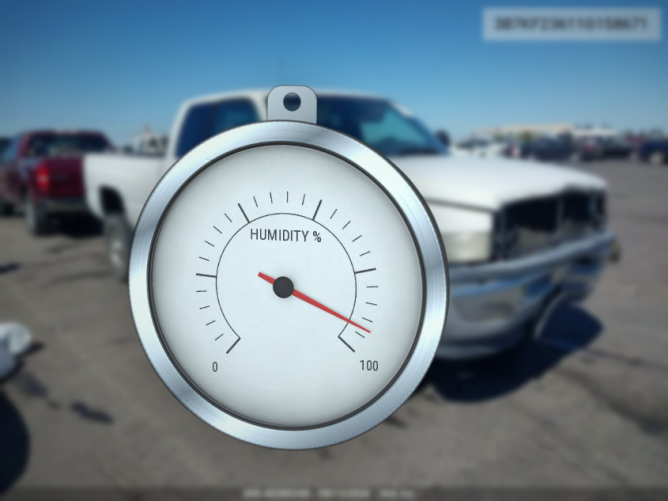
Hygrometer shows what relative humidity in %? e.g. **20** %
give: **94** %
